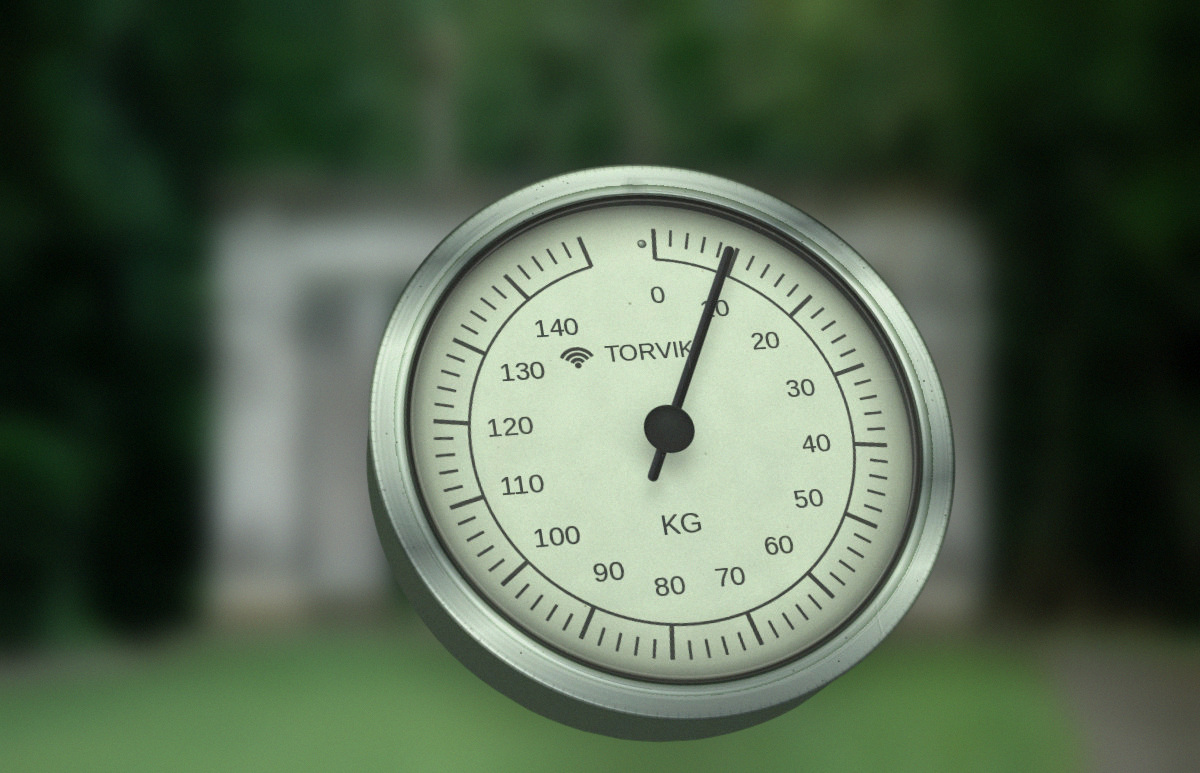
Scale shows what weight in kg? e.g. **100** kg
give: **9** kg
